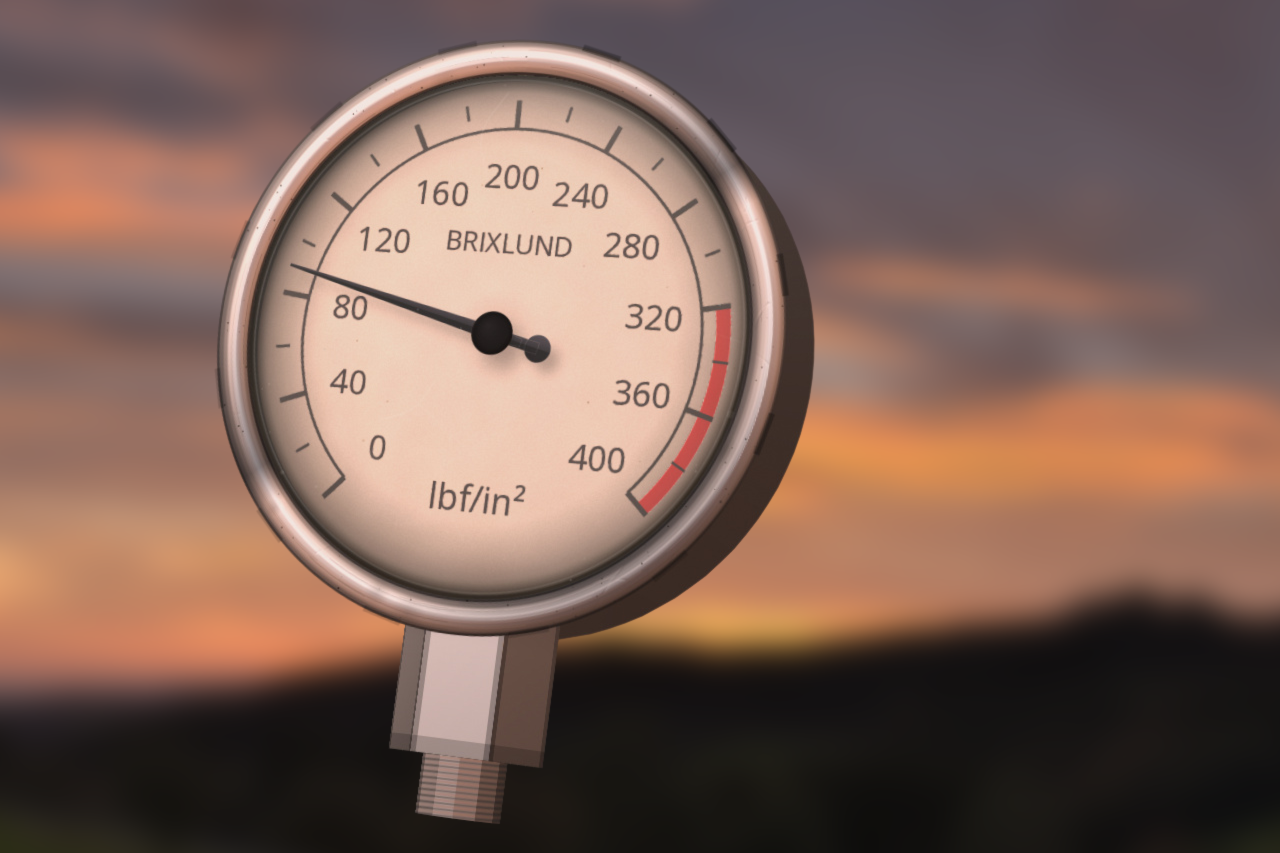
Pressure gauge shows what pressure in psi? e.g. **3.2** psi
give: **90** psi
